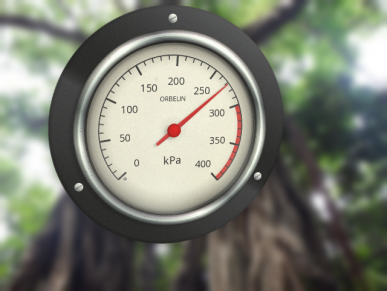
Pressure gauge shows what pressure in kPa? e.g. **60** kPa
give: **270** kPa
